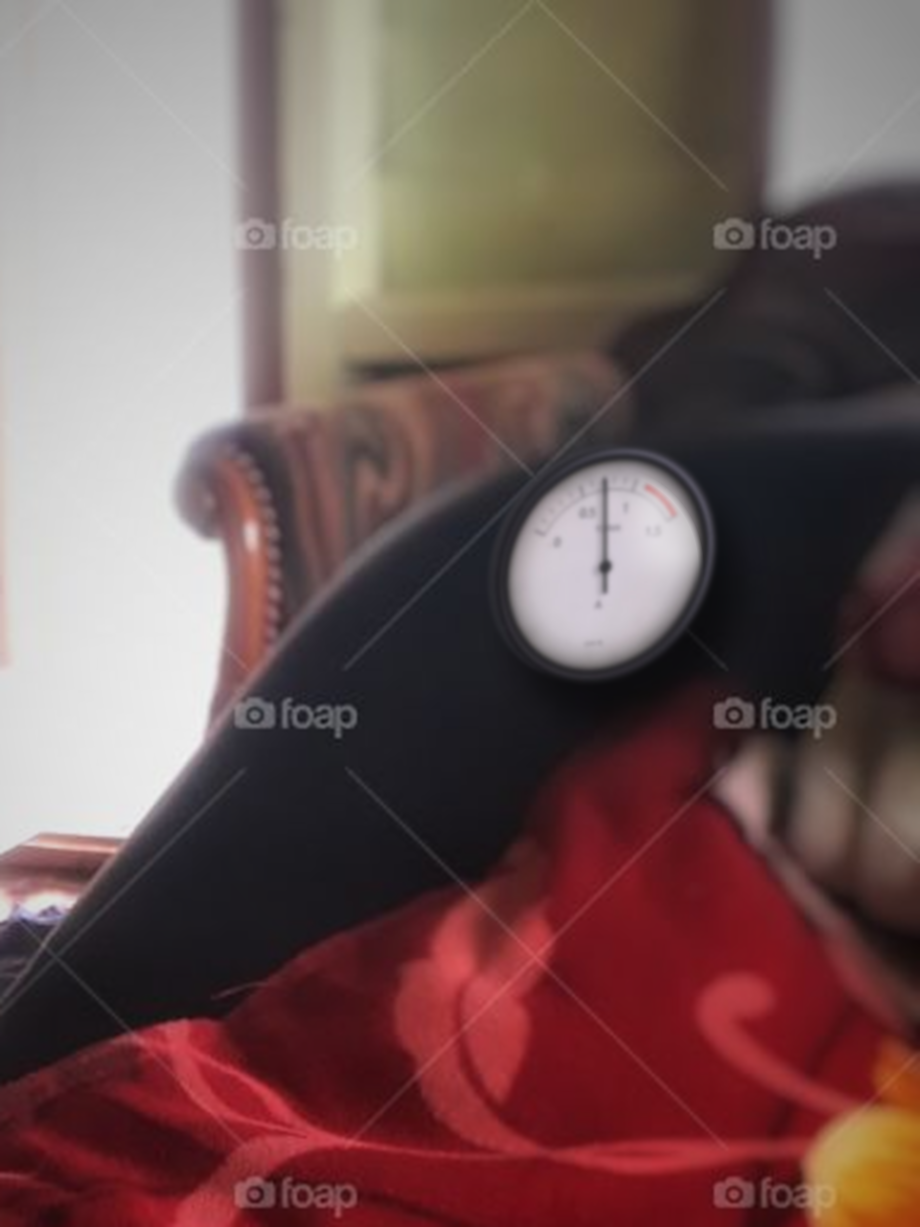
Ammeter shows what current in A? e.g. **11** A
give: **0.7** A
